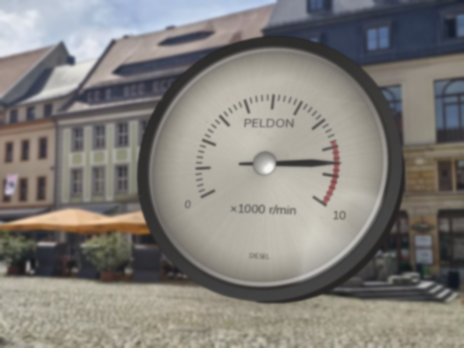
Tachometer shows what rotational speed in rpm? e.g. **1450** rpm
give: **8600** rpm
